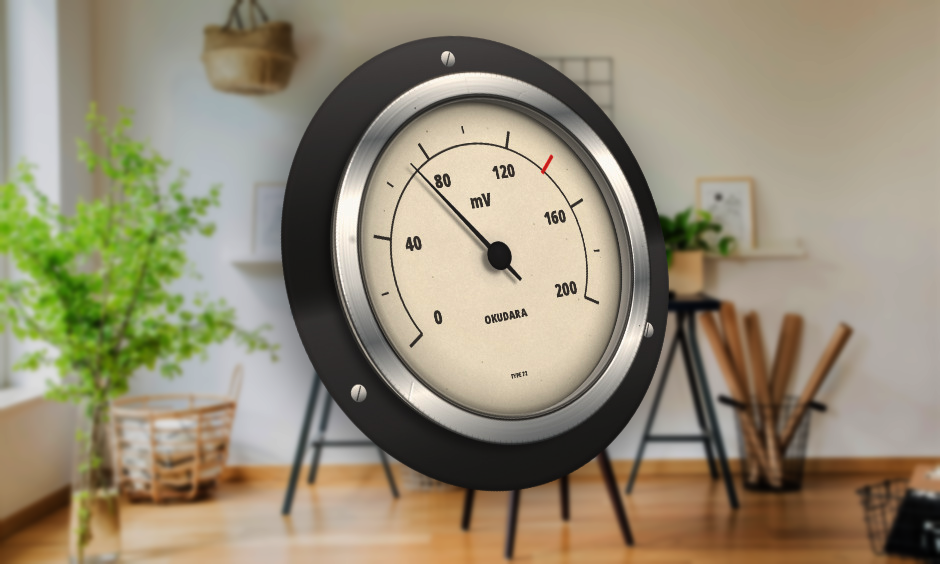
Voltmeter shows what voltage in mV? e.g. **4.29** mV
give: **70** mV
